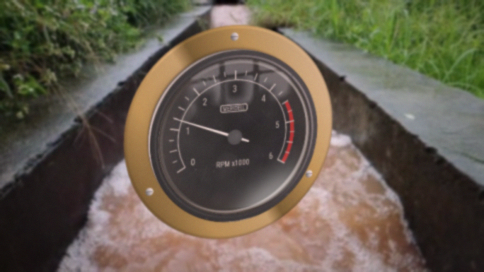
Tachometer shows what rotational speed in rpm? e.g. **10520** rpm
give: **1250** rpm
